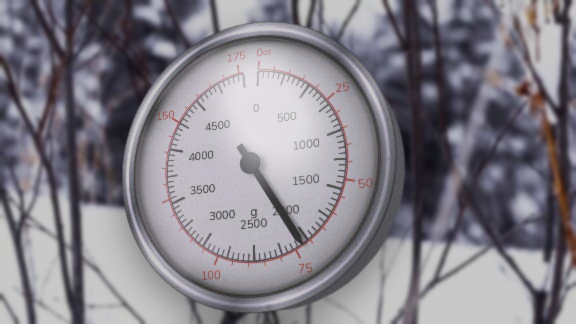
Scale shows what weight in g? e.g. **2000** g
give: **2050** g
